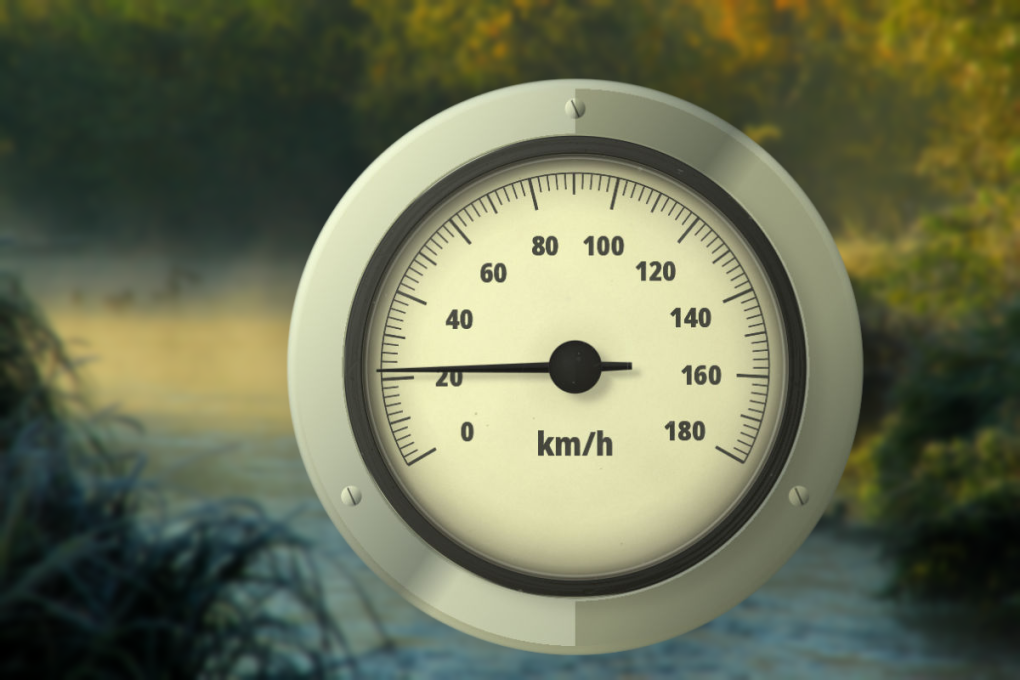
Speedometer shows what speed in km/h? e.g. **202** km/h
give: **22** km/h
